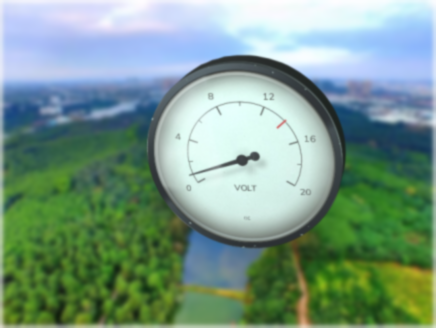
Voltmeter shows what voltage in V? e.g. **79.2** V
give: **1** V
